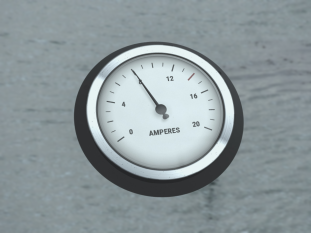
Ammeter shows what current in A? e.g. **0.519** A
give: **8** A
